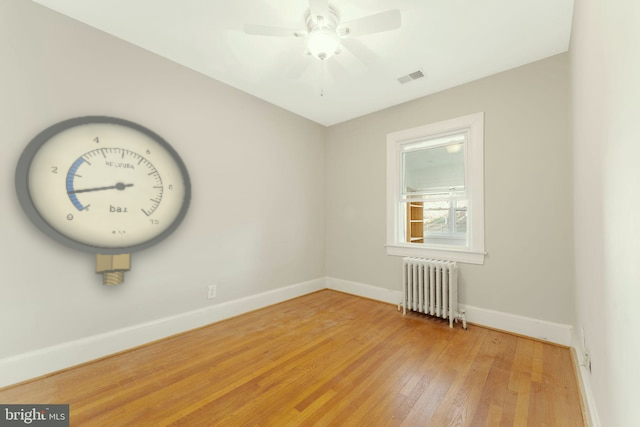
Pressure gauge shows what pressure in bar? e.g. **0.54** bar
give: **1** bar
